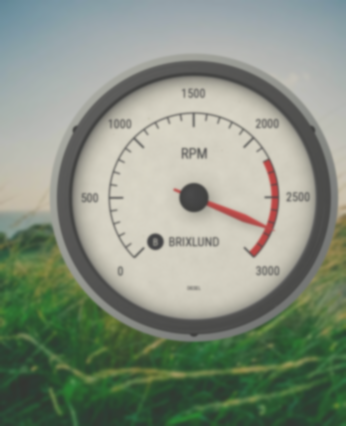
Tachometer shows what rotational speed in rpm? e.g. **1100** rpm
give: **2750** rpm
